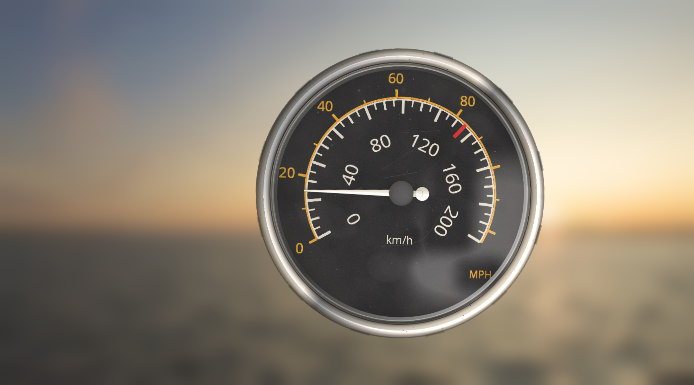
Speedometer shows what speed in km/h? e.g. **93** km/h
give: **25** km/h
